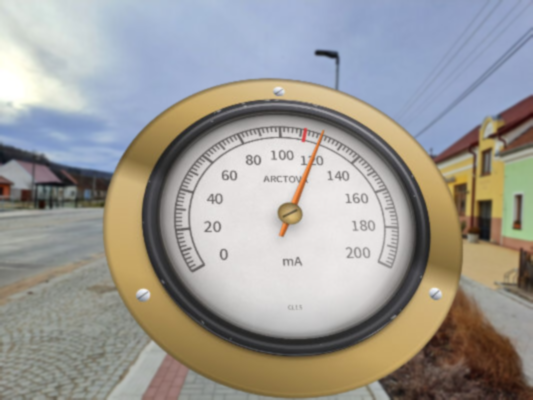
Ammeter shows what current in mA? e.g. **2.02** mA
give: **120** mA
